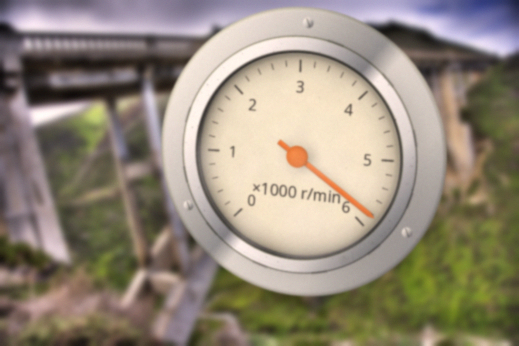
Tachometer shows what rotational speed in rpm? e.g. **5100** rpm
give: **5800** rpm
